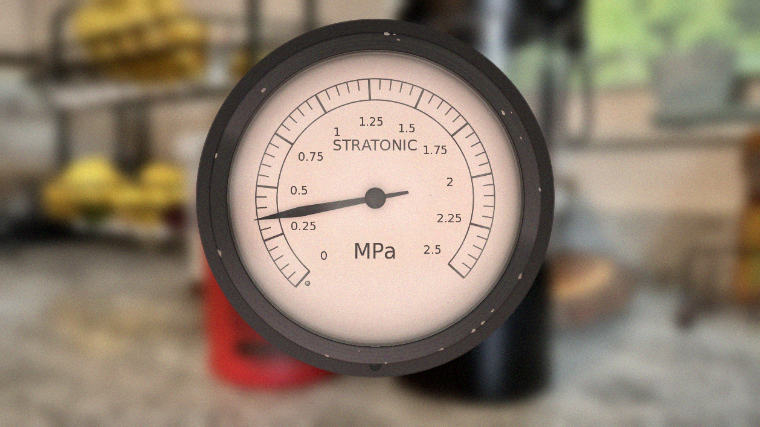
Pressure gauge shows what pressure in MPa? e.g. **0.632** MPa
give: **0.35** MPa
